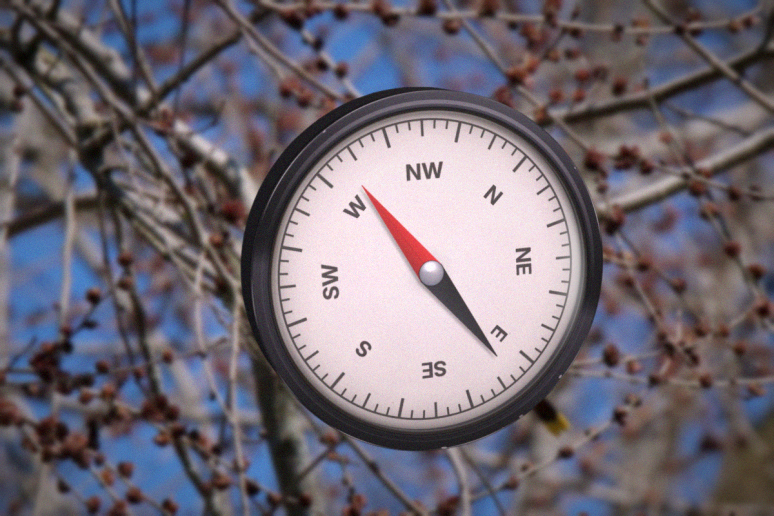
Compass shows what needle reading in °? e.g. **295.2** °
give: **280** °
